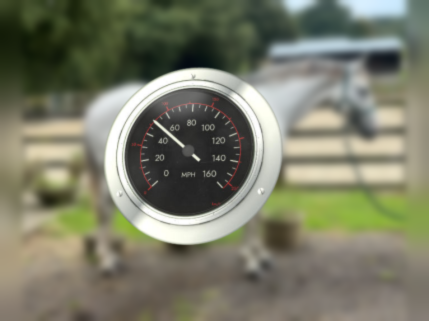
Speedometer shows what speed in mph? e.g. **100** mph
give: **50** mph
